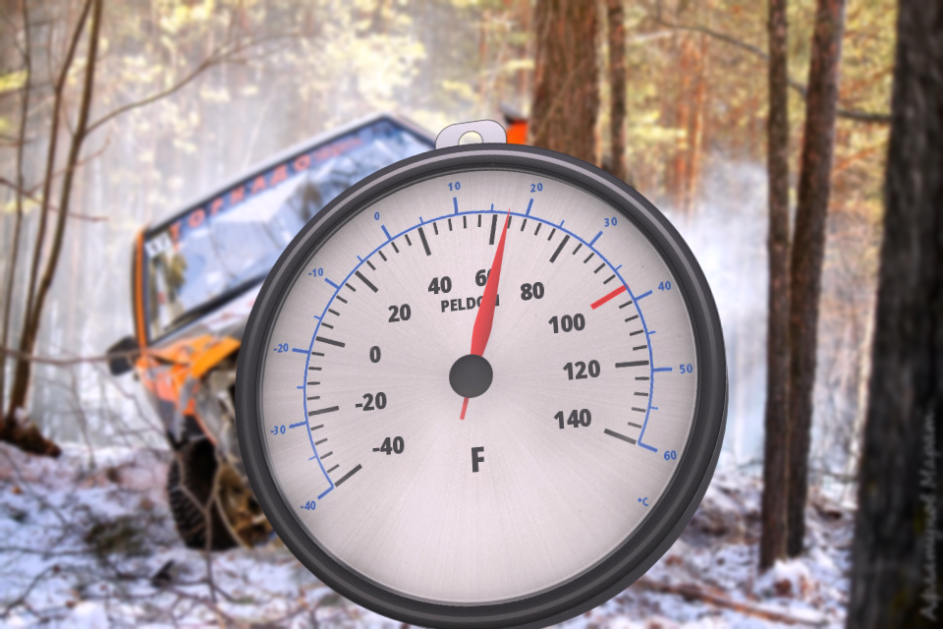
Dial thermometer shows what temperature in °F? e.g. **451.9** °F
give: **64** °F
